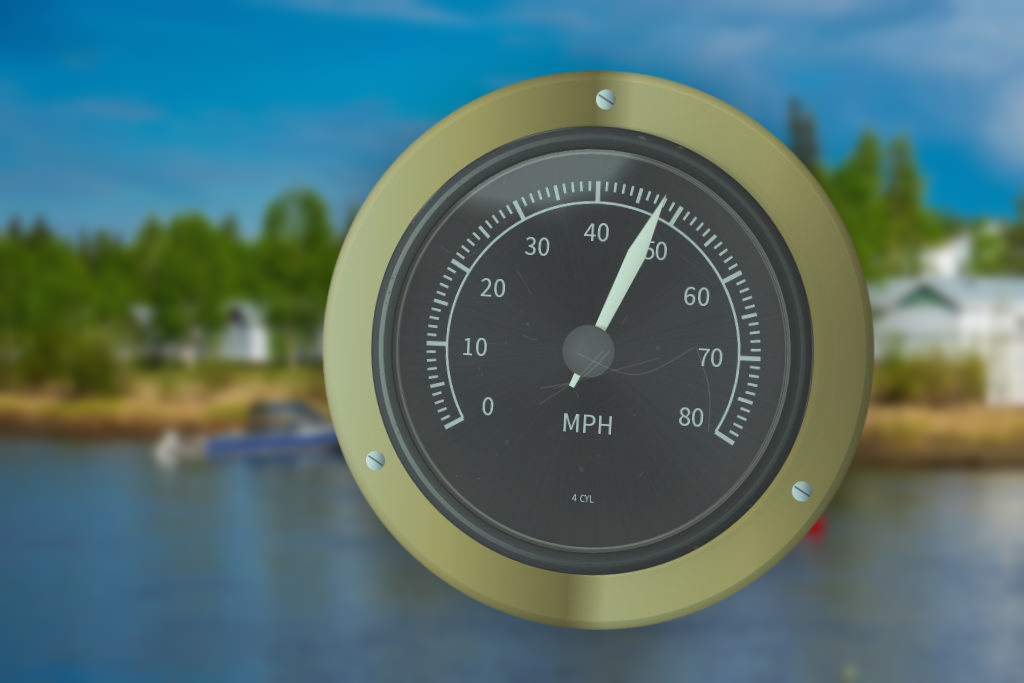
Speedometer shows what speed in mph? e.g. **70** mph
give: **48** mph
